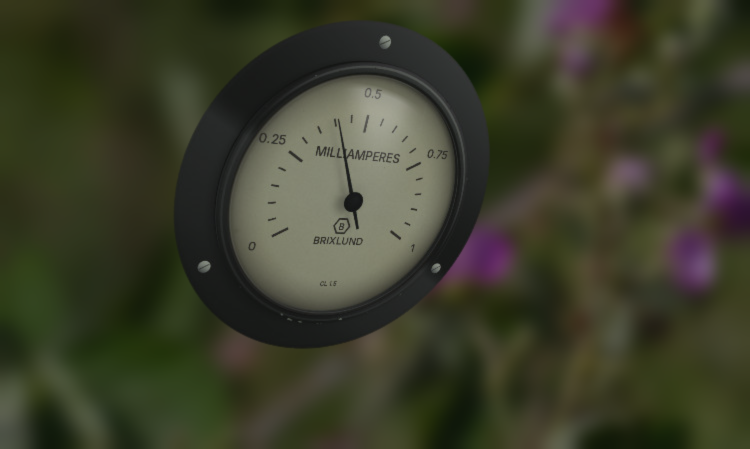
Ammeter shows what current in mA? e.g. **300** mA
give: **0.4** mA
